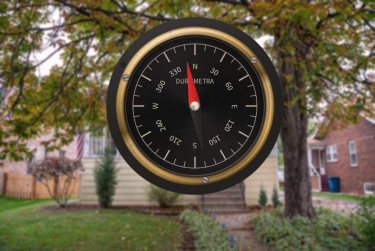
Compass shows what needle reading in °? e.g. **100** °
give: **350** °
